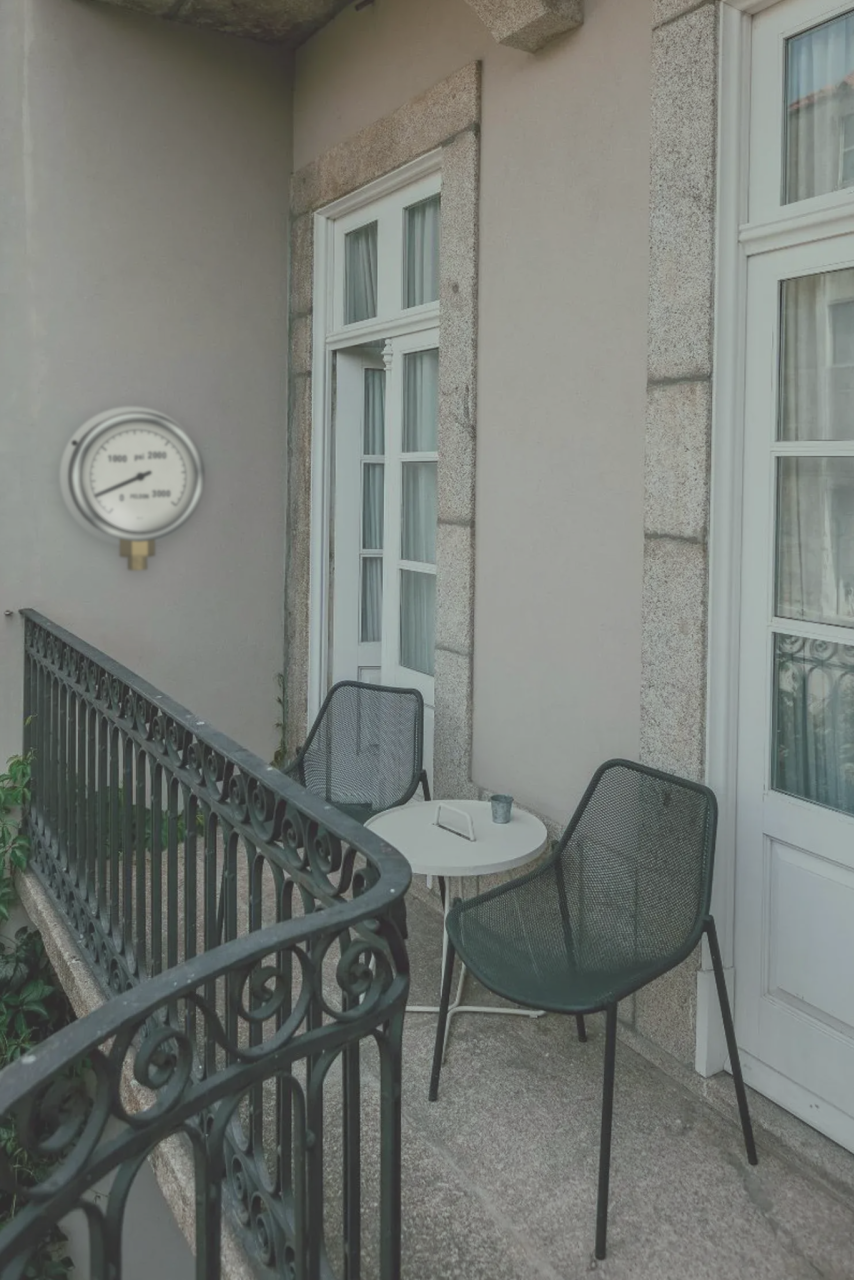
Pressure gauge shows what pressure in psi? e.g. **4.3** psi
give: **300** psi
